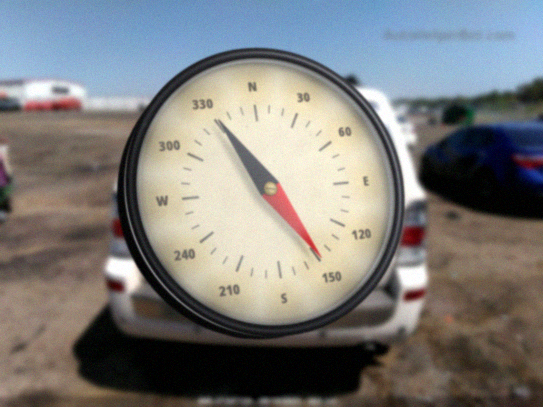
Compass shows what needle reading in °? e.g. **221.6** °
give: **150** °
